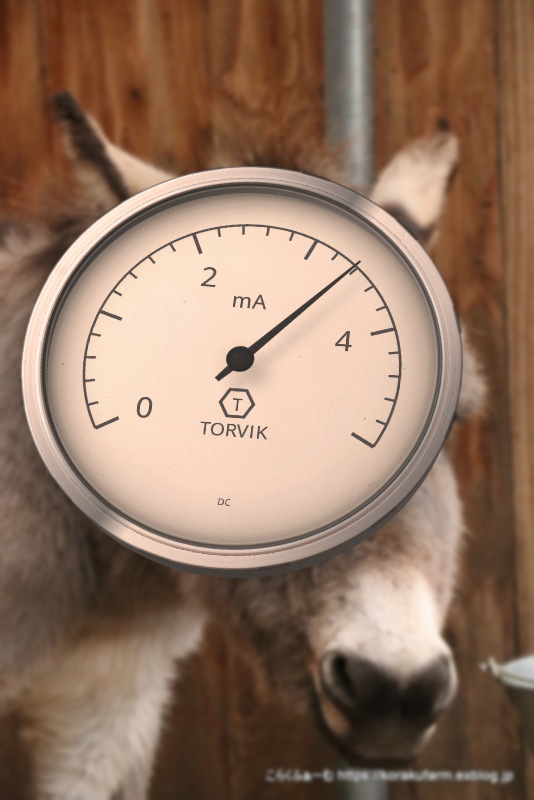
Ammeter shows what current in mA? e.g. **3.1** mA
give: **3.4** mA
